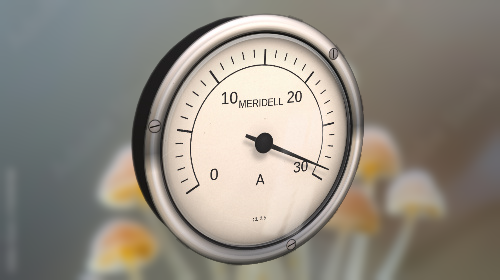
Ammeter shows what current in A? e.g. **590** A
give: **29** A
